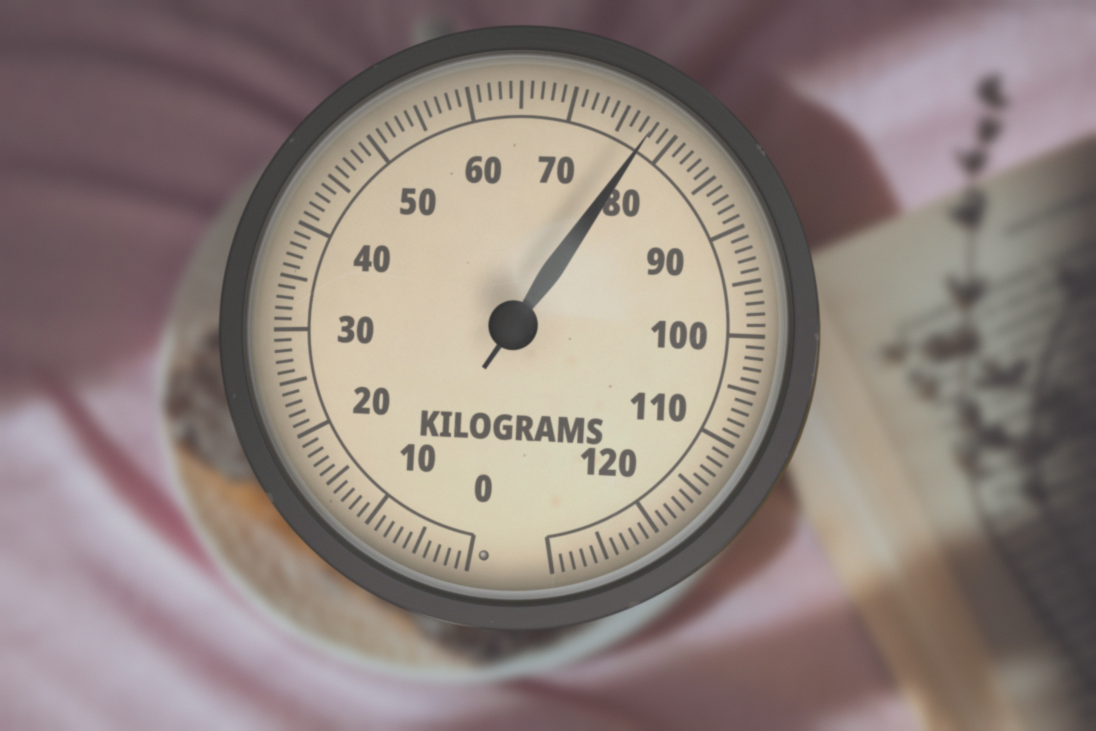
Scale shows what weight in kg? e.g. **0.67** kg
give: **78** kg
